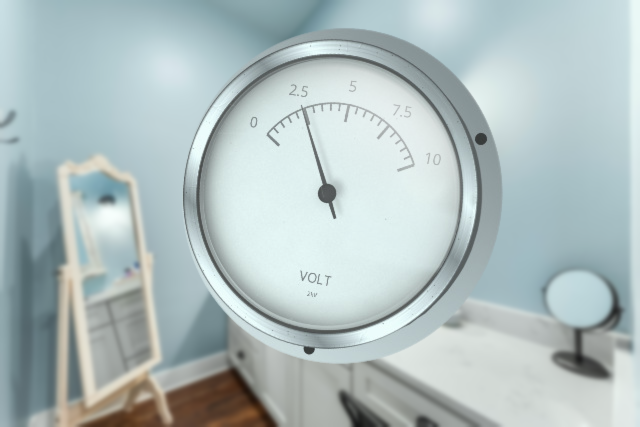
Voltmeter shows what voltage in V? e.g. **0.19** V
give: **2.5** V
